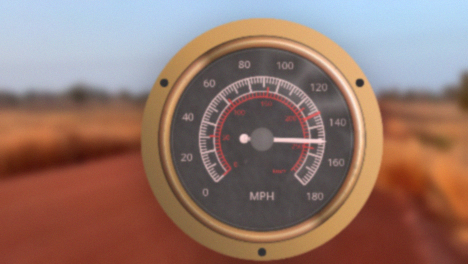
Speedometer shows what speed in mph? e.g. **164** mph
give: **150** mph
